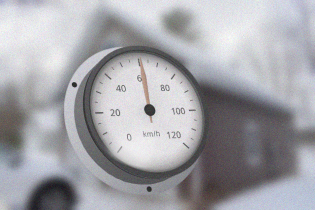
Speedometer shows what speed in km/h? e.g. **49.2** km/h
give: **60** km/h
